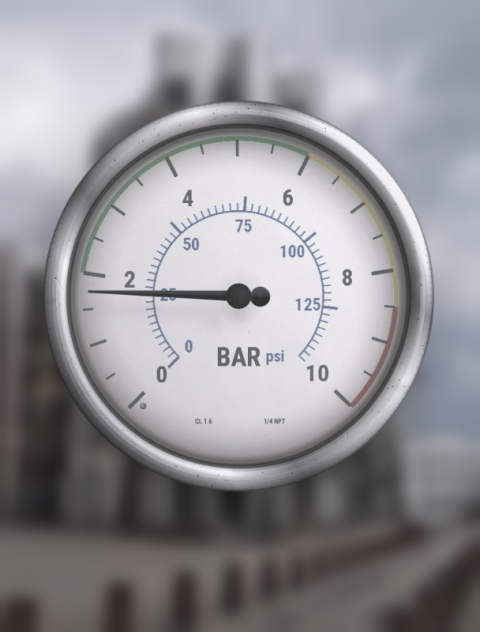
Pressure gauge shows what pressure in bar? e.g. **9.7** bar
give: **1.75** bar
